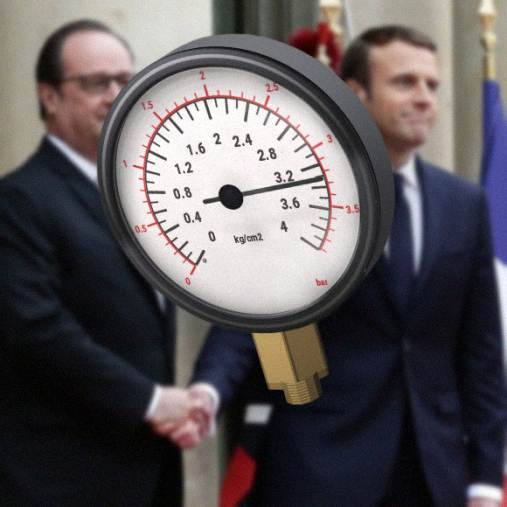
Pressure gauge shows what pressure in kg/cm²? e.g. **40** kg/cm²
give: **3.3** kg/cm²
